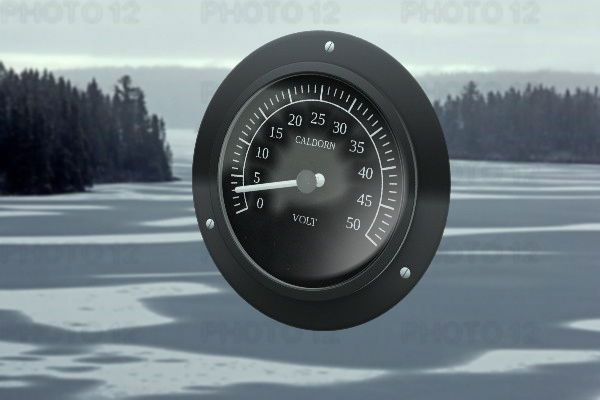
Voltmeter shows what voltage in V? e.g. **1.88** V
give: **3** V
